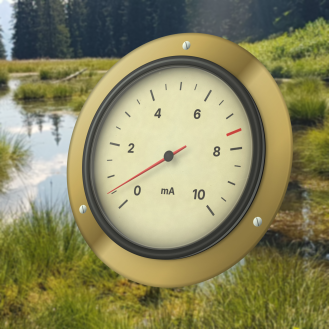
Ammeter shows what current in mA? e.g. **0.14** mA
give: **0.5** mA
